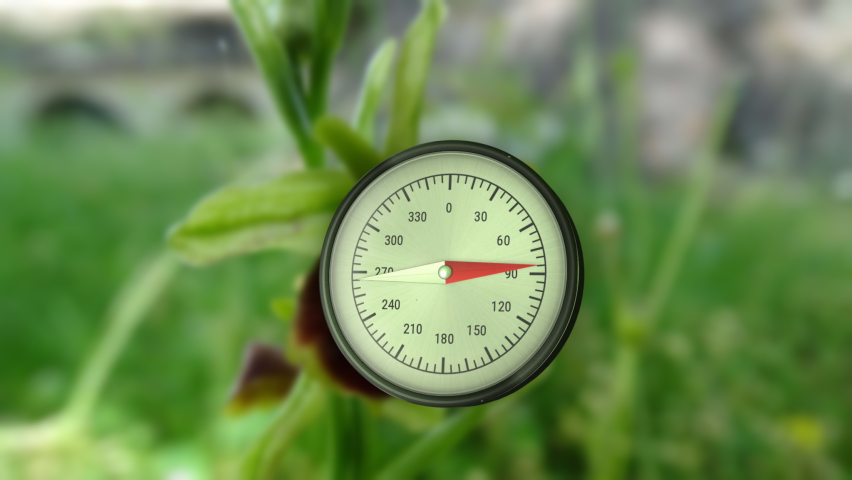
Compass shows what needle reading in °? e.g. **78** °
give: **85** °
